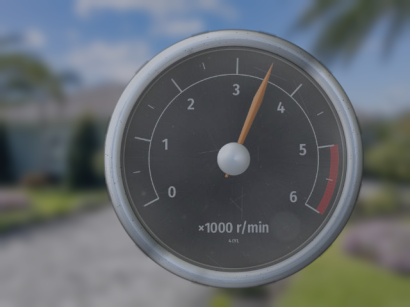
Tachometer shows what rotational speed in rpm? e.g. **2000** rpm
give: **3500** rpm
